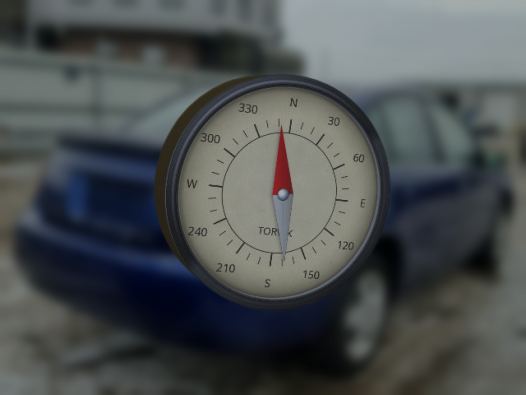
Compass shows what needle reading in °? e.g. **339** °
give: **350** °
